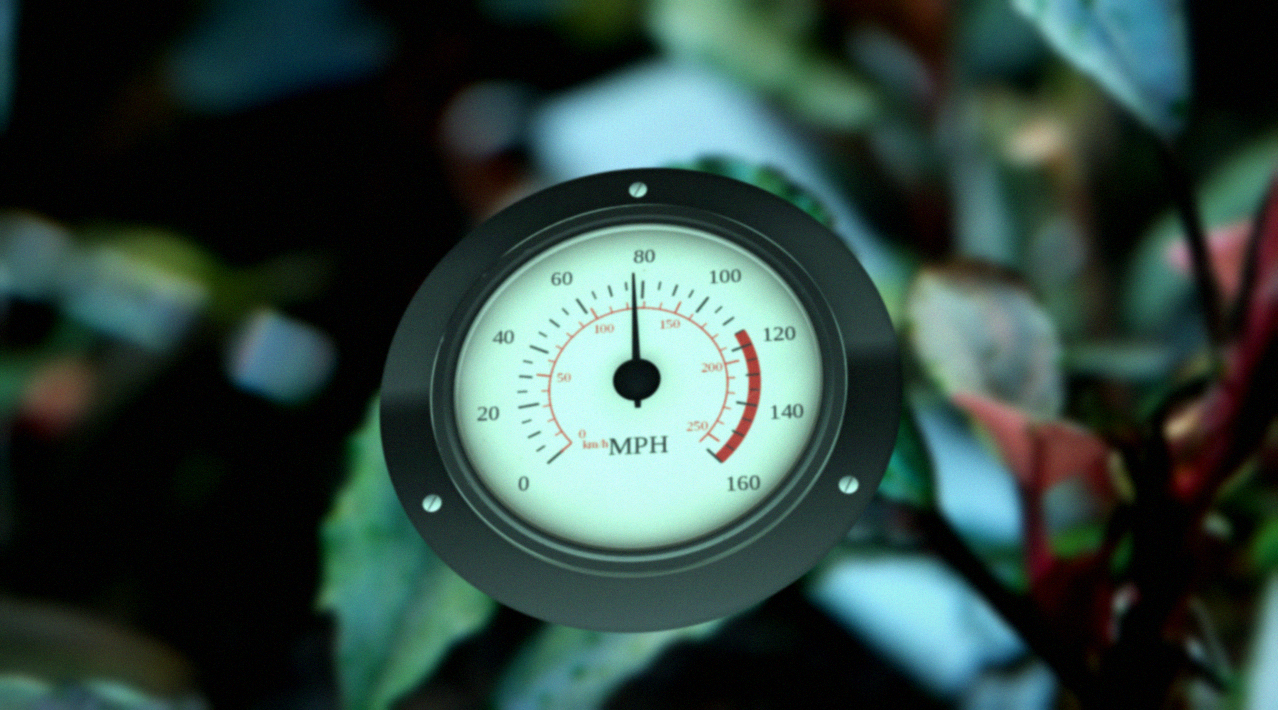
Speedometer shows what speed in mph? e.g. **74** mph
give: **77.5** mph
